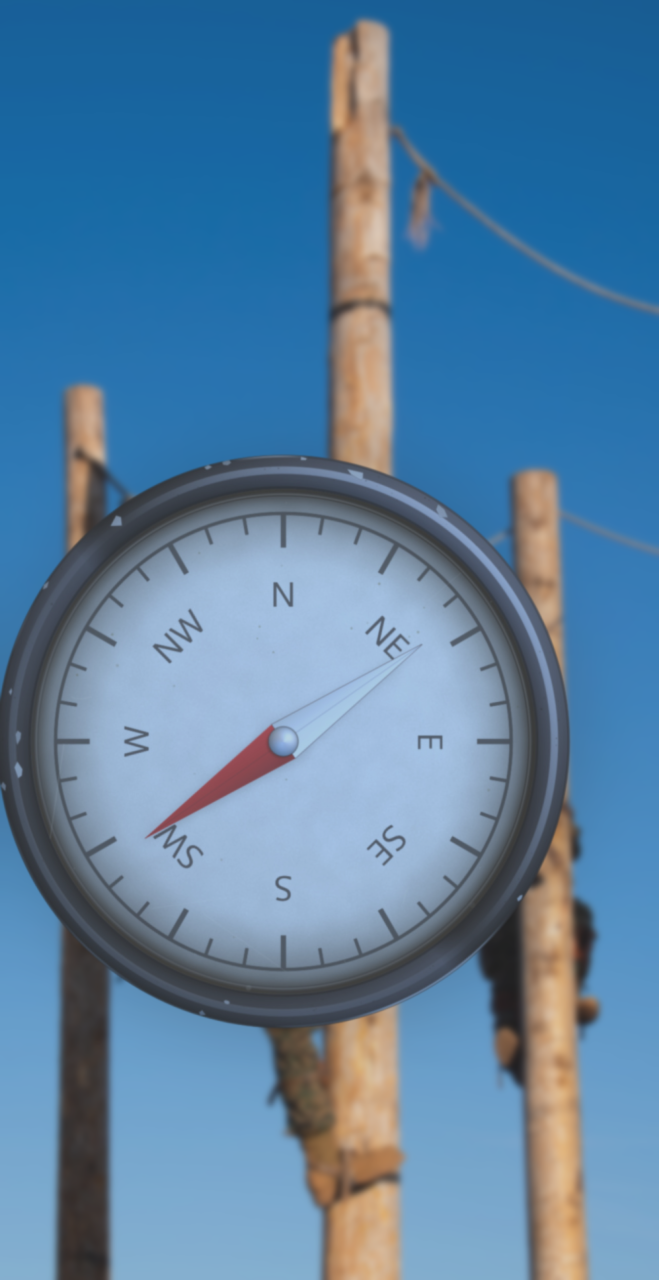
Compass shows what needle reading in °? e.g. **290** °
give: **235** °
